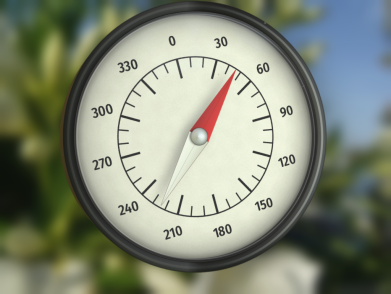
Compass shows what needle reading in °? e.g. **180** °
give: **45** °
